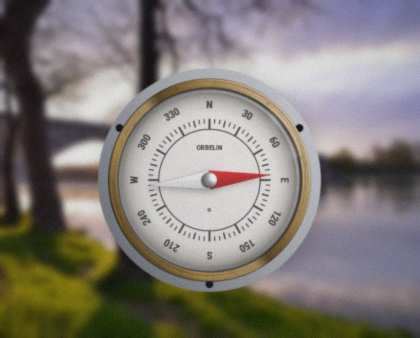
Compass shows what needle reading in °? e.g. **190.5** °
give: **85** °
